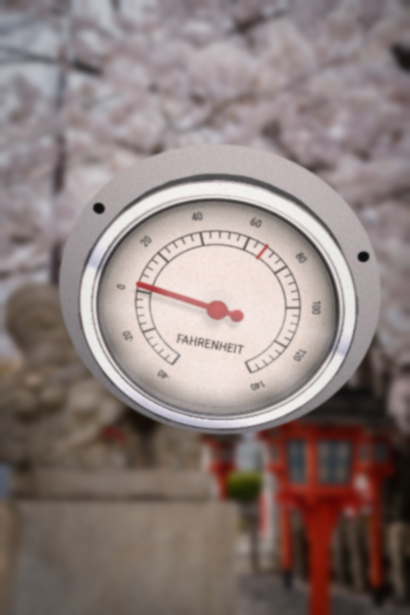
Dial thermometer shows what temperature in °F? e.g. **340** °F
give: **4** °F
